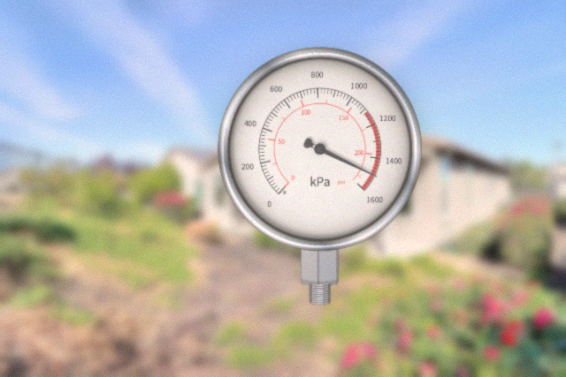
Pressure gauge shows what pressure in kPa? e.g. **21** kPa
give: **1500** kPa
